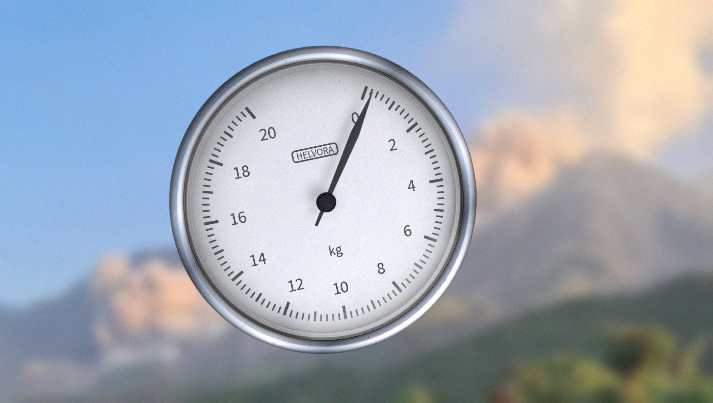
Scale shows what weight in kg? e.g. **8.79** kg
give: **0.2** kg
